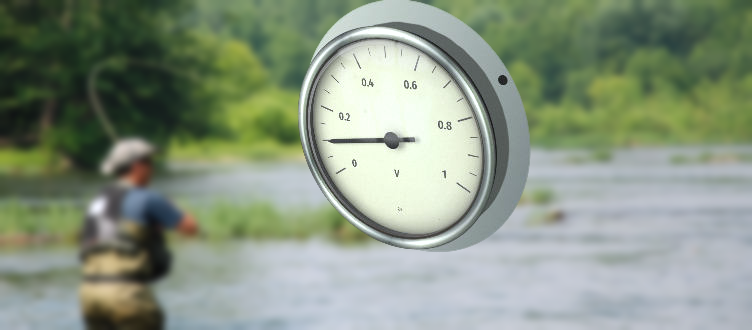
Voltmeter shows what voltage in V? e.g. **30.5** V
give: **0.1** V
